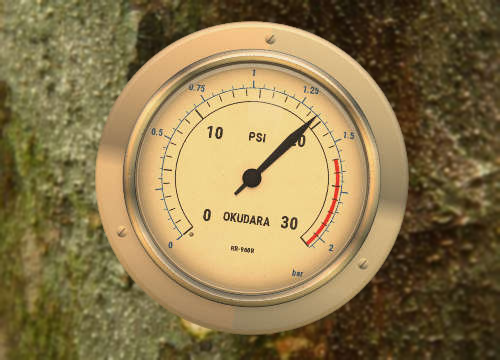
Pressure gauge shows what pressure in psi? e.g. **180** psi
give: **19.5** psi
